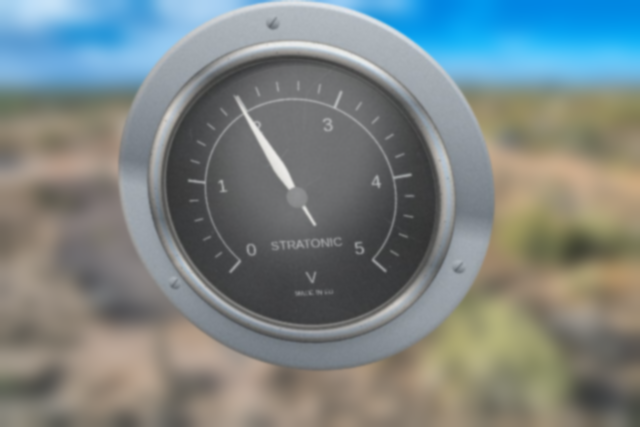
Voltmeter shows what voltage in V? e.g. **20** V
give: **2** V
